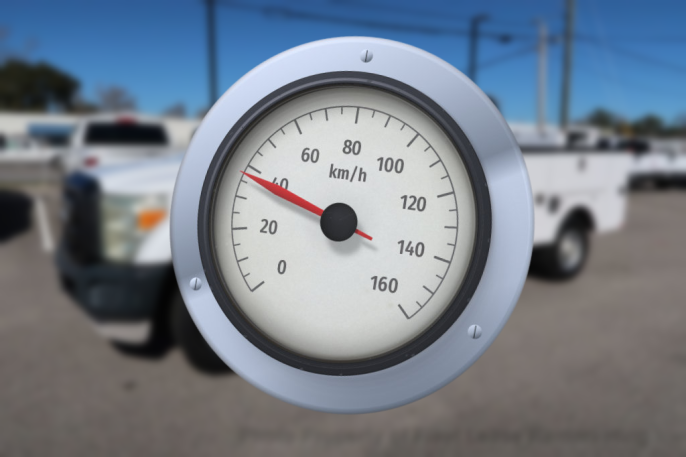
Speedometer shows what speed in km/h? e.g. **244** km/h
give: **37.5** km/h
